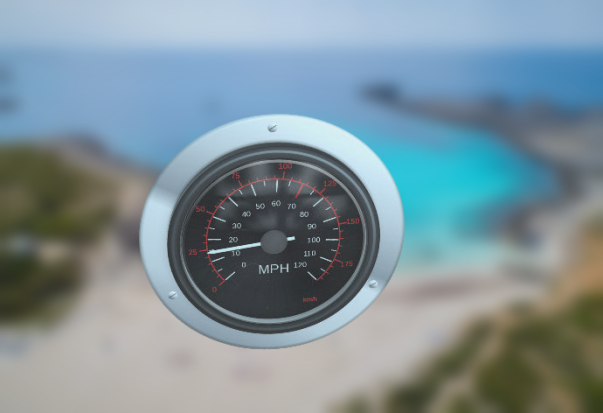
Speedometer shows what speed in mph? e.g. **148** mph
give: **15** mph
